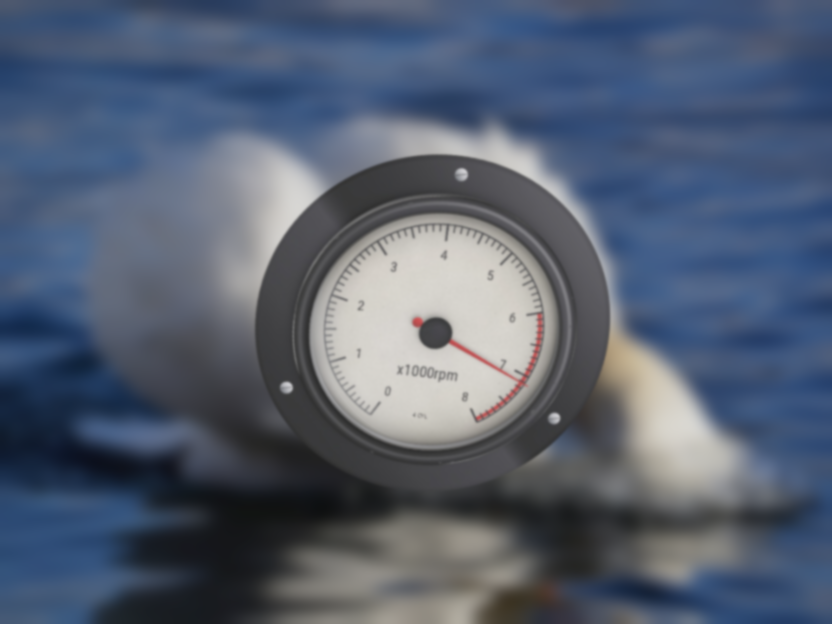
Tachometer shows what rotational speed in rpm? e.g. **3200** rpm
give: **7100** rpm
